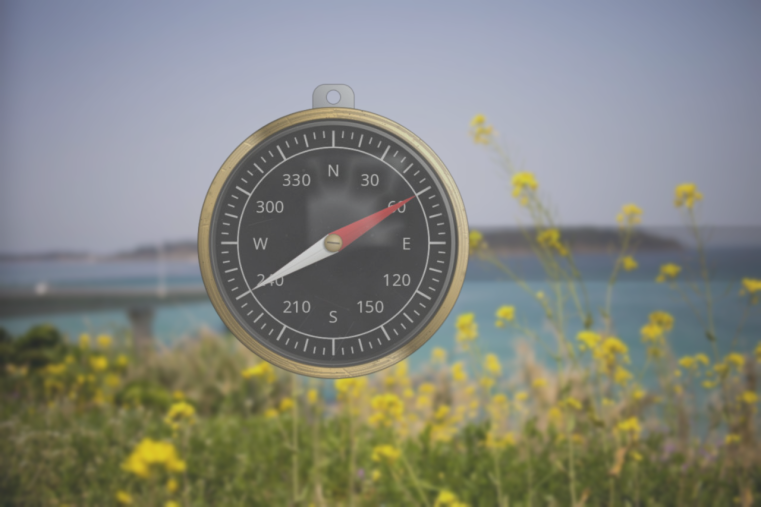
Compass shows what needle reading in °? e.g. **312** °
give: **60** °
